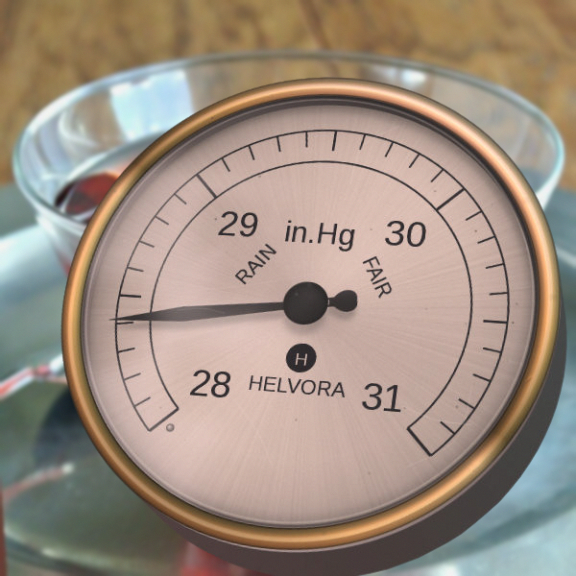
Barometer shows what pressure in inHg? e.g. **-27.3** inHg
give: **28.4** inHg
